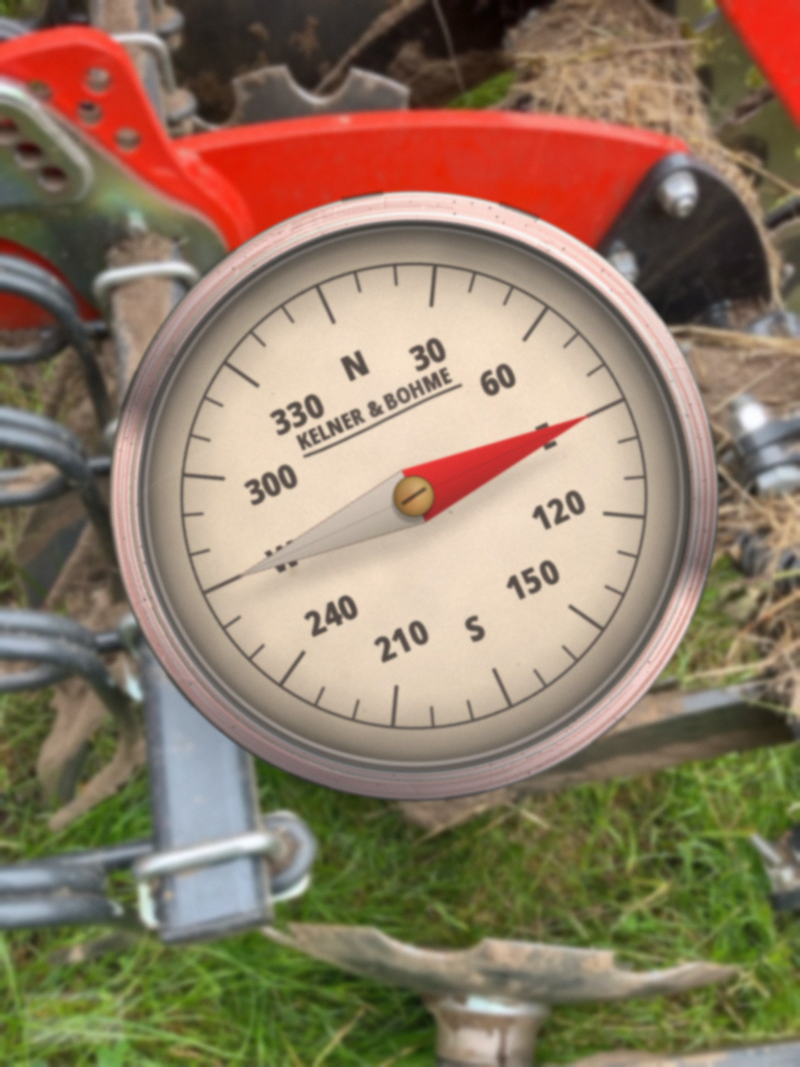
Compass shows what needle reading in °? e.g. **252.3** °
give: **90** °
